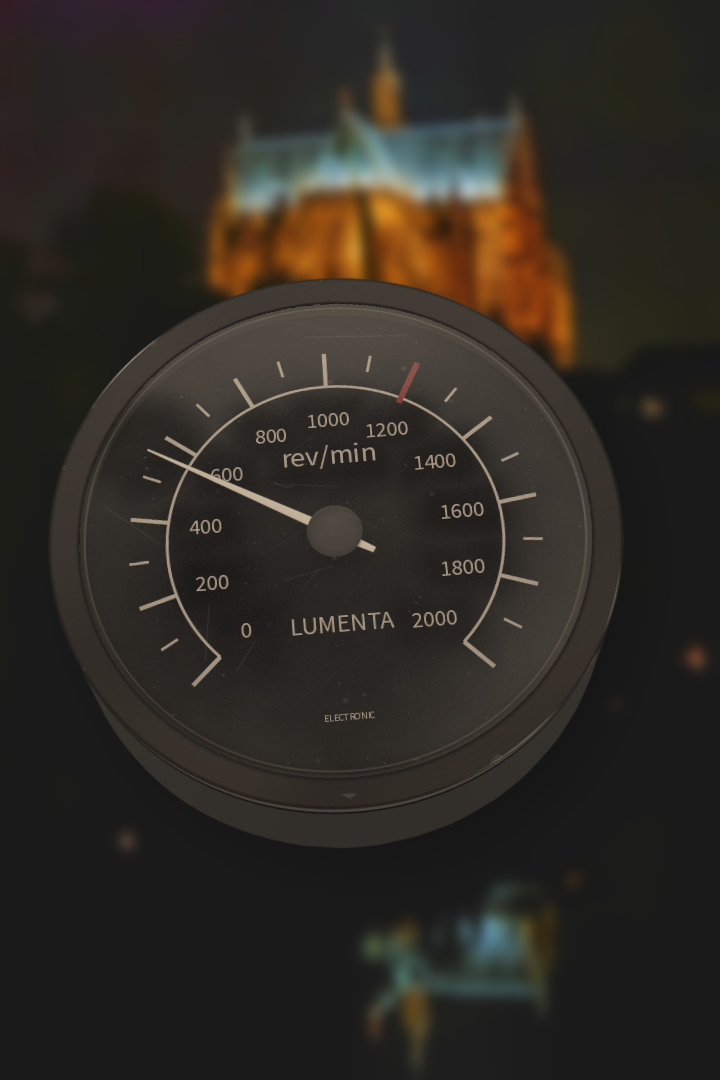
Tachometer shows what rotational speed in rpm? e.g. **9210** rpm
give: **550** rpm
